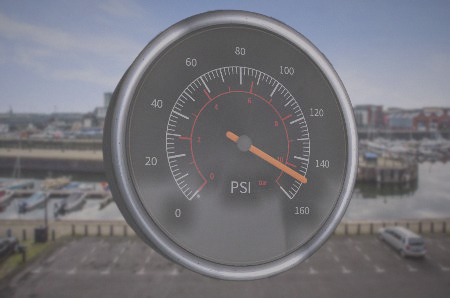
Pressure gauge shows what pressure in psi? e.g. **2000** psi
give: **150** psi
